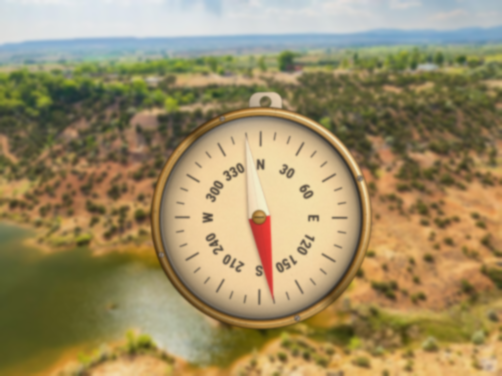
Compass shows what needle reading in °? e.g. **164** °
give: **170** °
